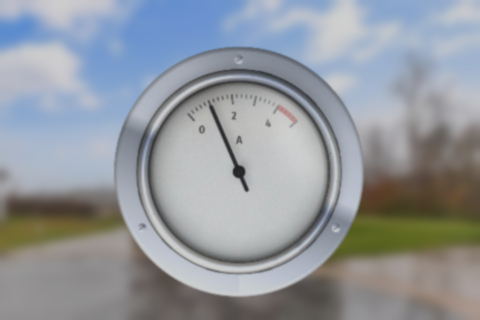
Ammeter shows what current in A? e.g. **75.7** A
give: **1** A
